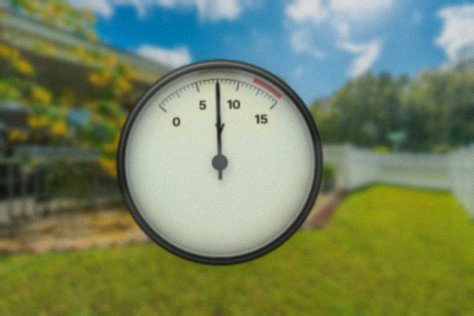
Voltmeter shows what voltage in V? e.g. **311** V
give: **7.5** V
